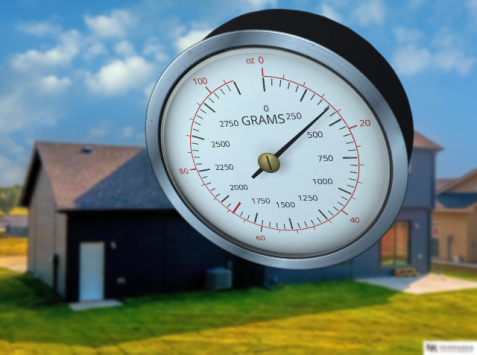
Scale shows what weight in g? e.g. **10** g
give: **400** g
